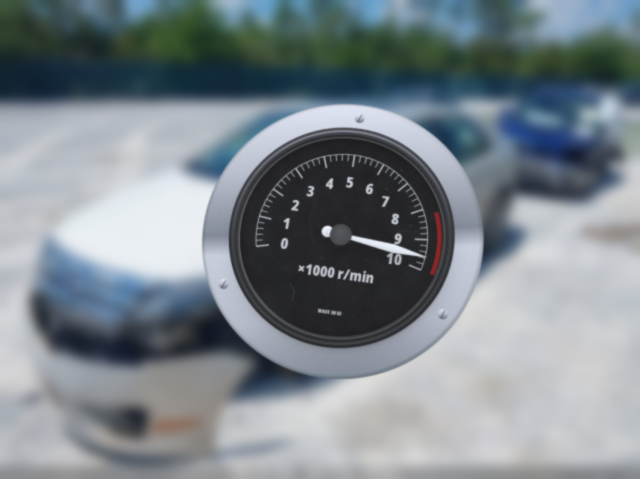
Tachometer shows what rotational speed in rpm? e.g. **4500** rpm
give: **9600** rpm
